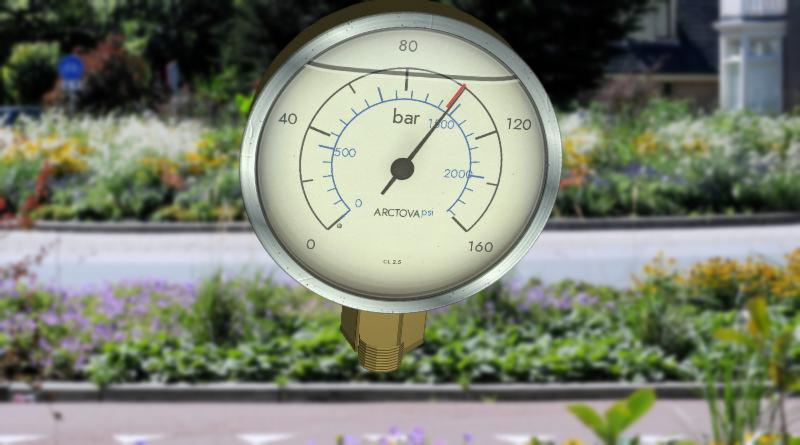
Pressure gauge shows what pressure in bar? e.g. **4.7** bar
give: **100** bar
